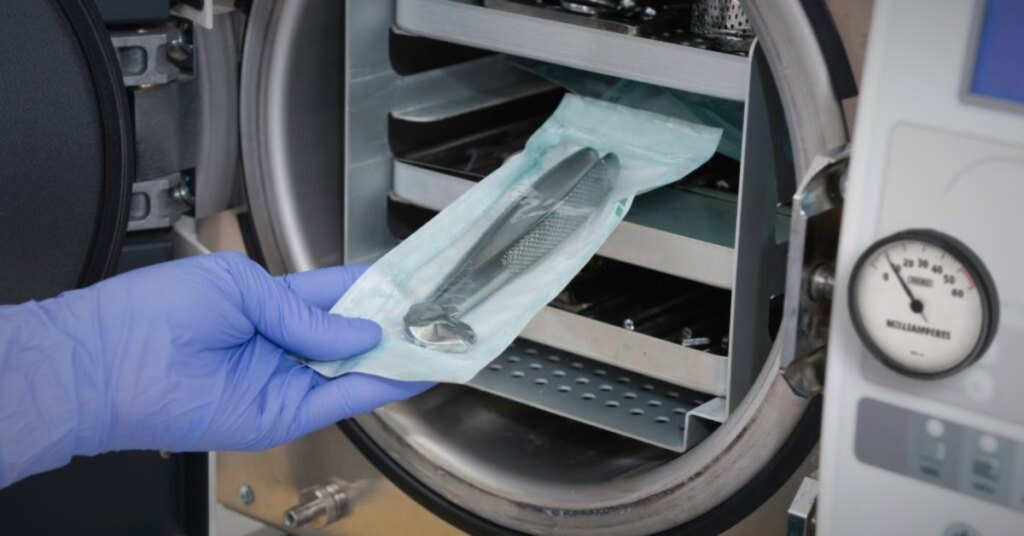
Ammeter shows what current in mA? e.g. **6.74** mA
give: **10** mA
